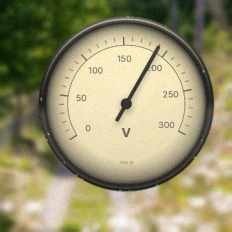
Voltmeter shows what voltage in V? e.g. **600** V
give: **190** V
